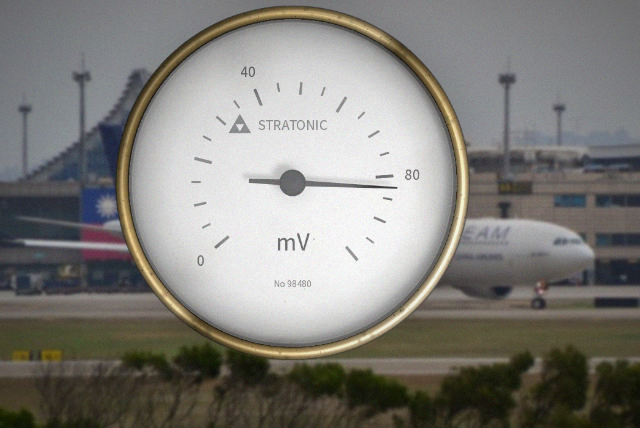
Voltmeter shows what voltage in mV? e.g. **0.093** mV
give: **82.5** mV
